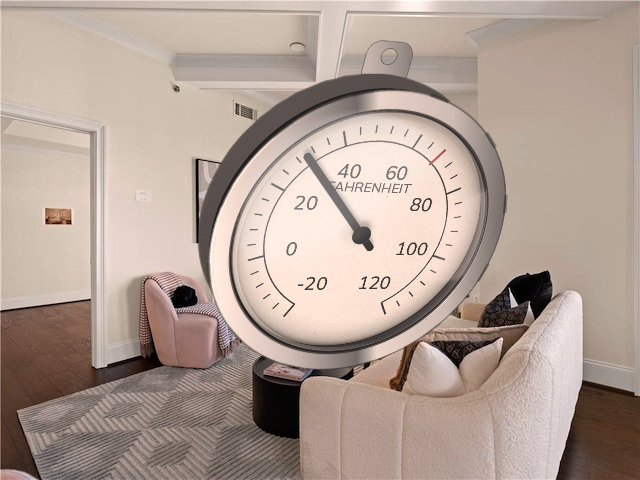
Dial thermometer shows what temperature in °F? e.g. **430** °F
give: **30** °F
